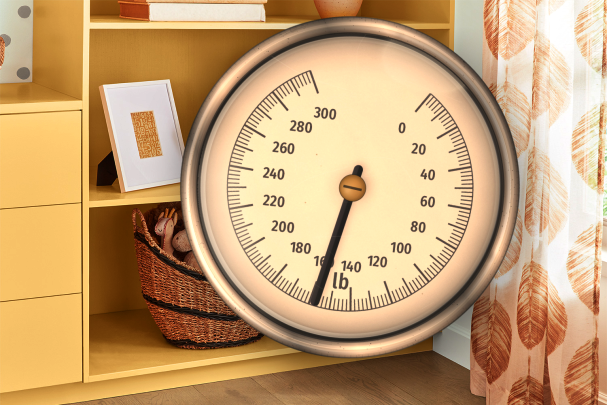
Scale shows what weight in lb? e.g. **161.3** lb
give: **158** lb
